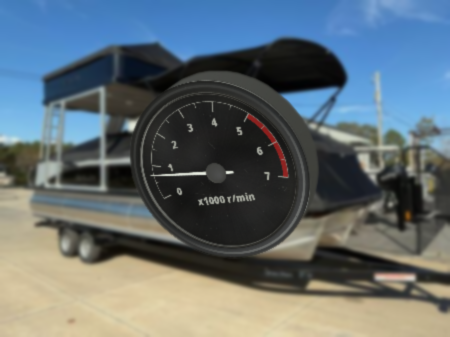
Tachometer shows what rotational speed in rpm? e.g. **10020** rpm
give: **750** rpm
